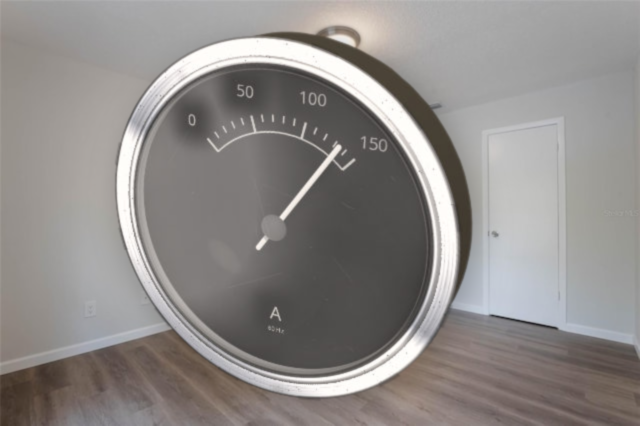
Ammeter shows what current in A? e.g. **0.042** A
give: **135** A
